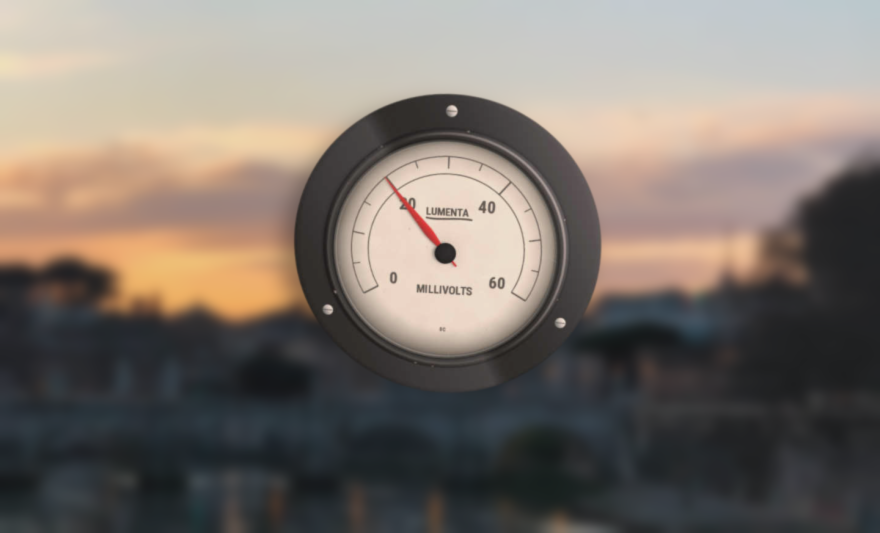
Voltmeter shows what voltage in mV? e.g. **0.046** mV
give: **20** mV
